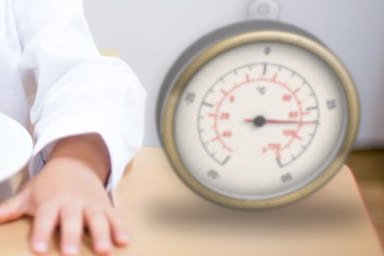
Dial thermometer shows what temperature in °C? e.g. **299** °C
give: **30** °C
